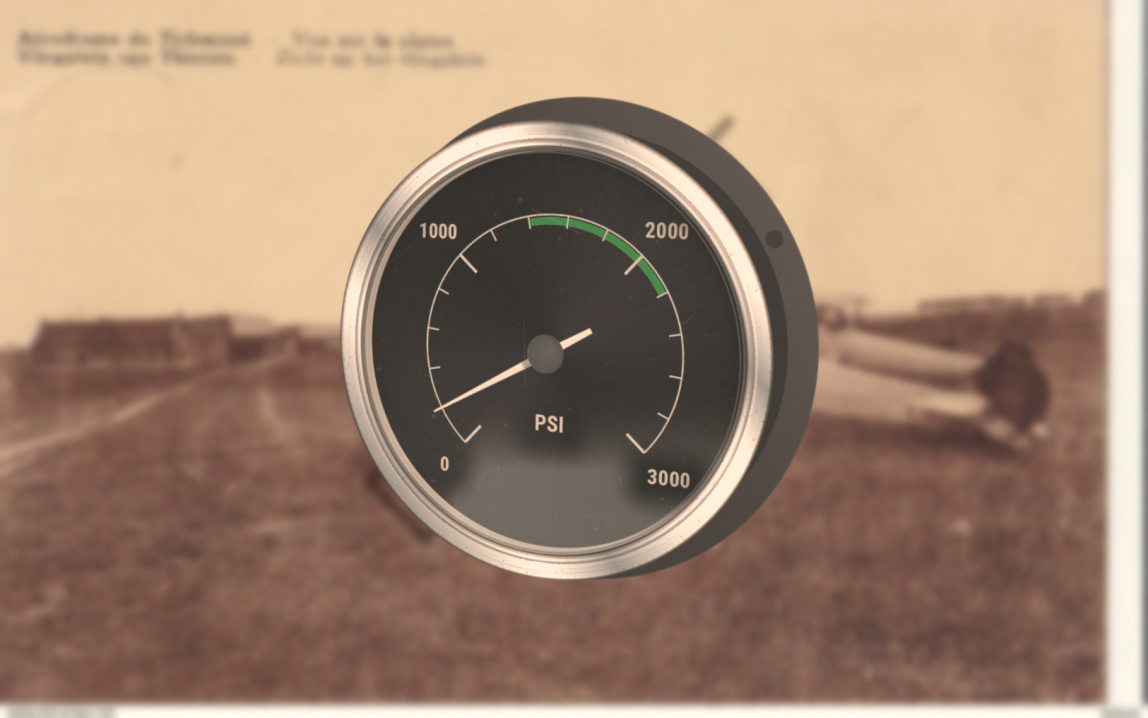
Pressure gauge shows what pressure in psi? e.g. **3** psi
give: **200** psi
